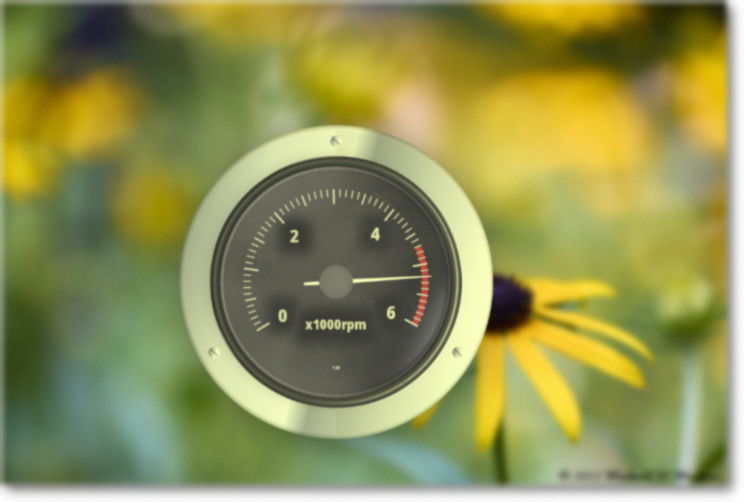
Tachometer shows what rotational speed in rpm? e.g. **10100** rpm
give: **5200** rpm
